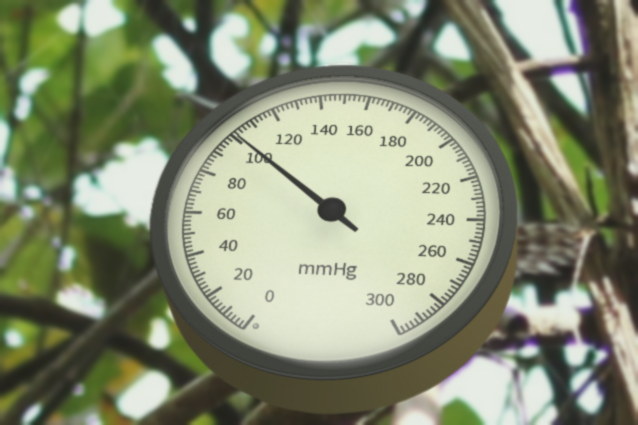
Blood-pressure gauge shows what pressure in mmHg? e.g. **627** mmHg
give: **100** mmHg
